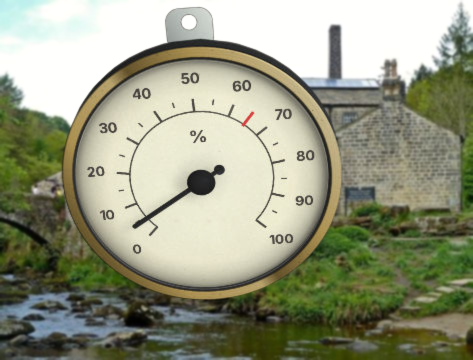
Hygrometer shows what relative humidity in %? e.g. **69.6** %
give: **5** %
